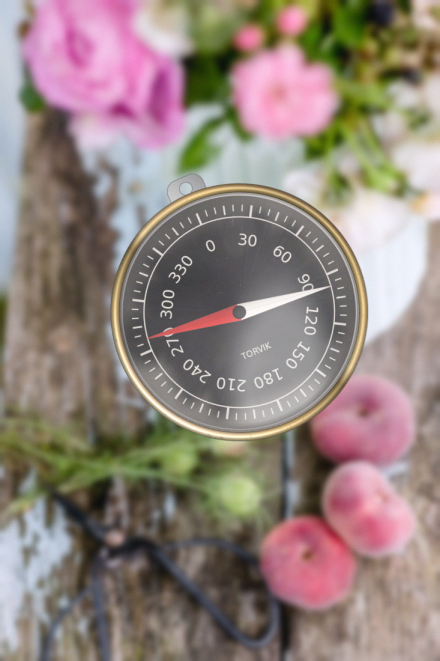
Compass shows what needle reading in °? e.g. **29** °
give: **277.5** °
